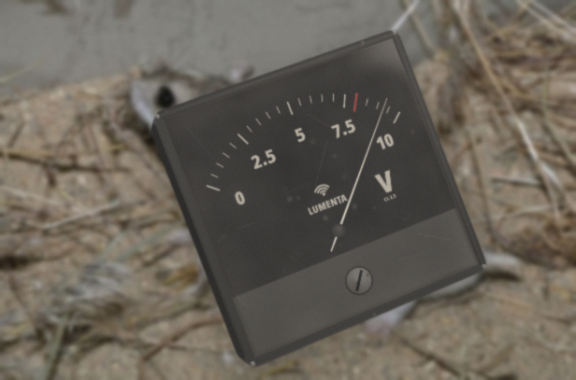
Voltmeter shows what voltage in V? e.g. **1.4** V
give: **9.25** V
